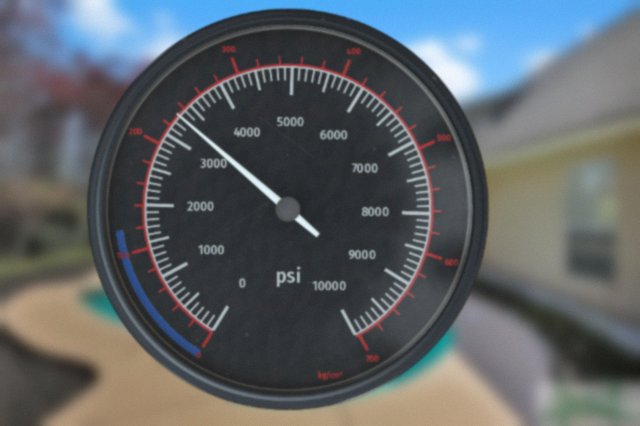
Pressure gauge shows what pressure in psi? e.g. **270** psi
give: **3300** psi
